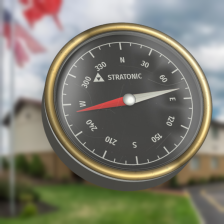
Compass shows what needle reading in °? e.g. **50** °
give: **260** °
